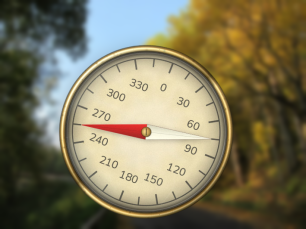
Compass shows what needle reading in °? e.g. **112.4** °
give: **255** °
